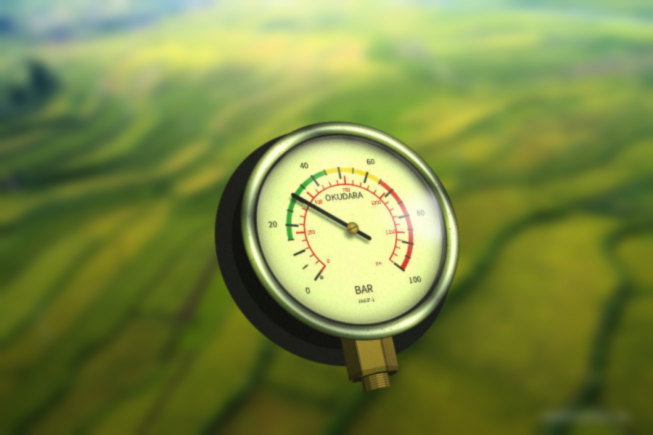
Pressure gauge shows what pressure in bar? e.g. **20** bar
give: **30** bar
